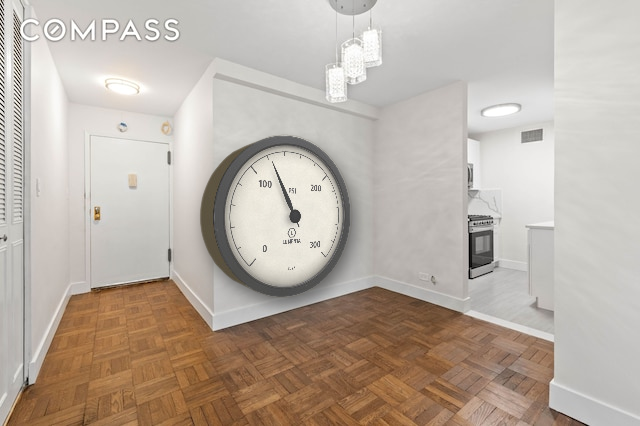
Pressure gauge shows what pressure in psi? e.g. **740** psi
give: **120** psi
